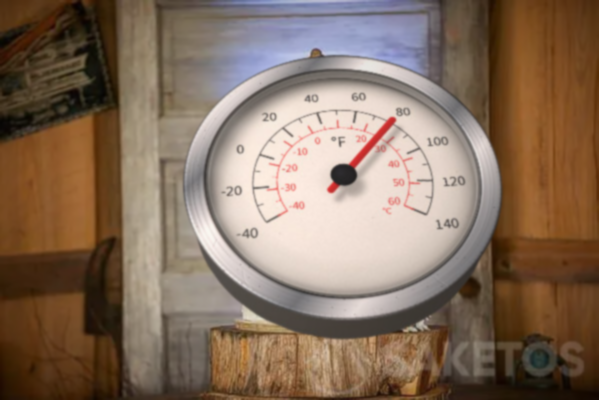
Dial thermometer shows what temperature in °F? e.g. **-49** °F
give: **80** °F
